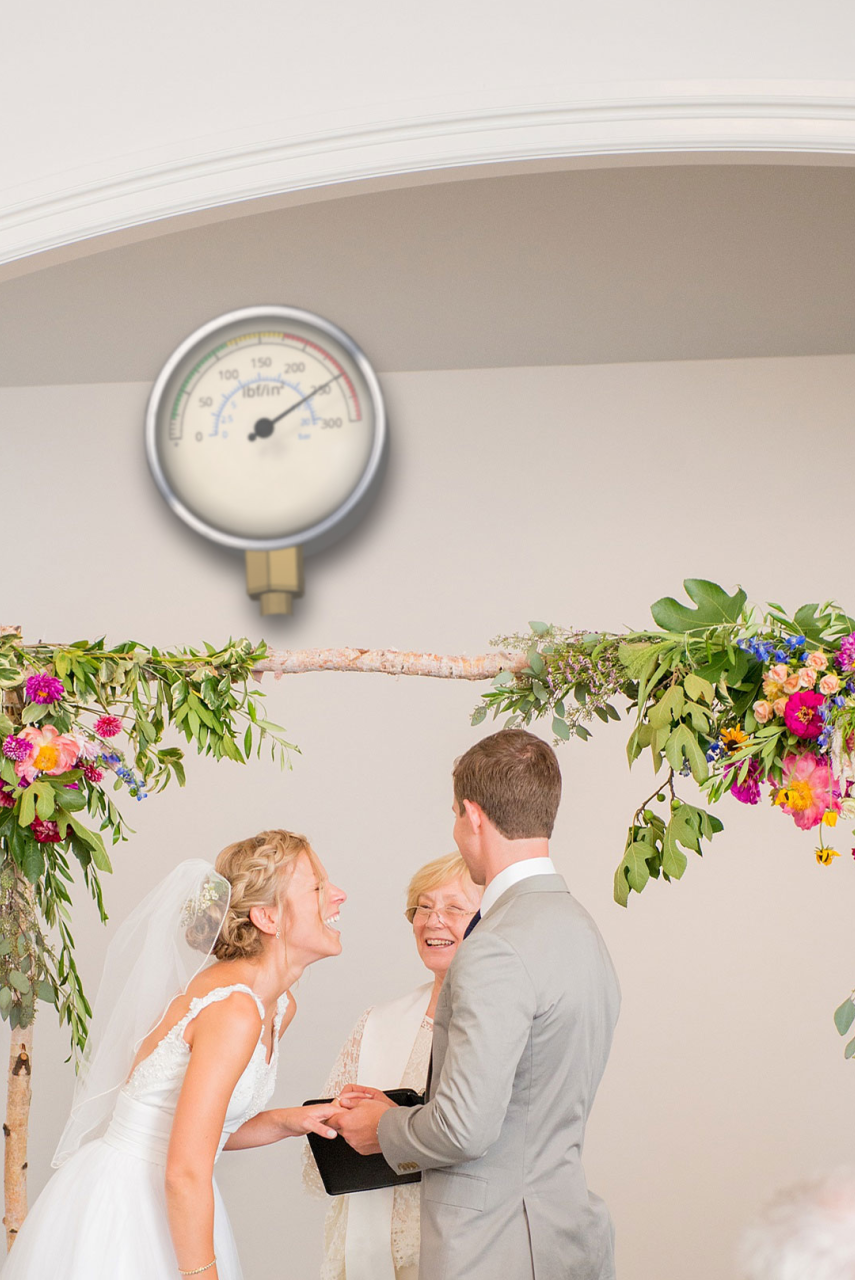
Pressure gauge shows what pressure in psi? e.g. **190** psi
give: **250** psi
